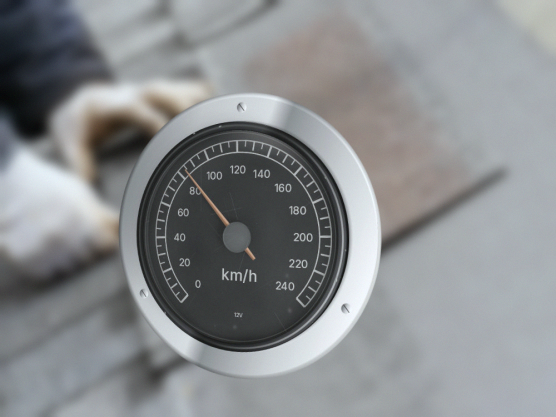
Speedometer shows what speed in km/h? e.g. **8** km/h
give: **85** km/h
